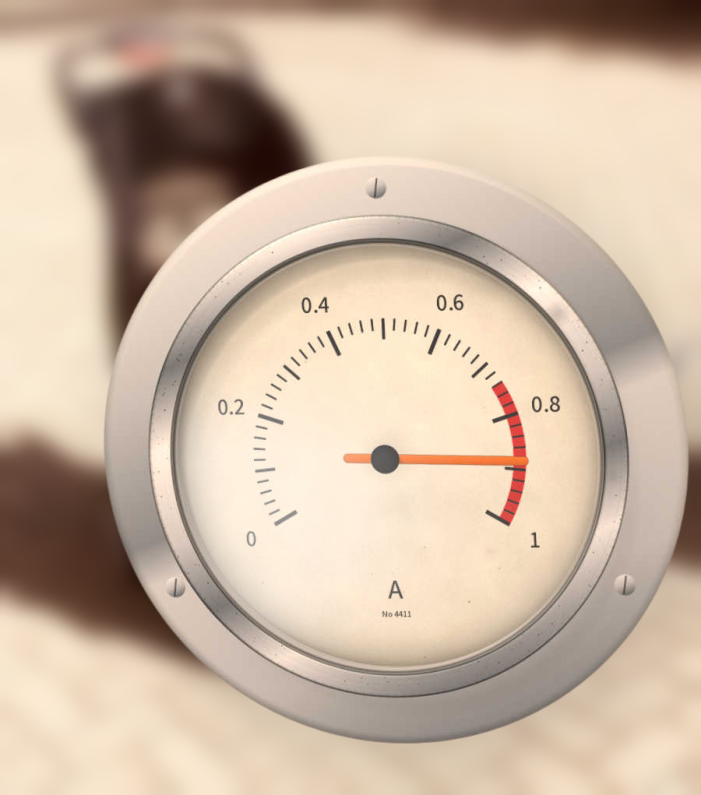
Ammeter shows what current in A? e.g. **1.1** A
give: **0.88** A
